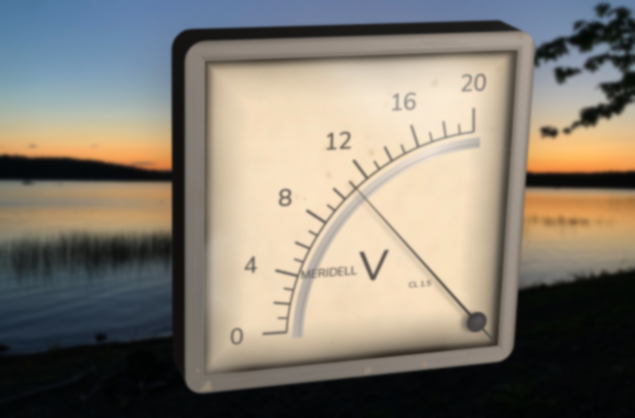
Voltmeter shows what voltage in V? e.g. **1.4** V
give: **11** V
